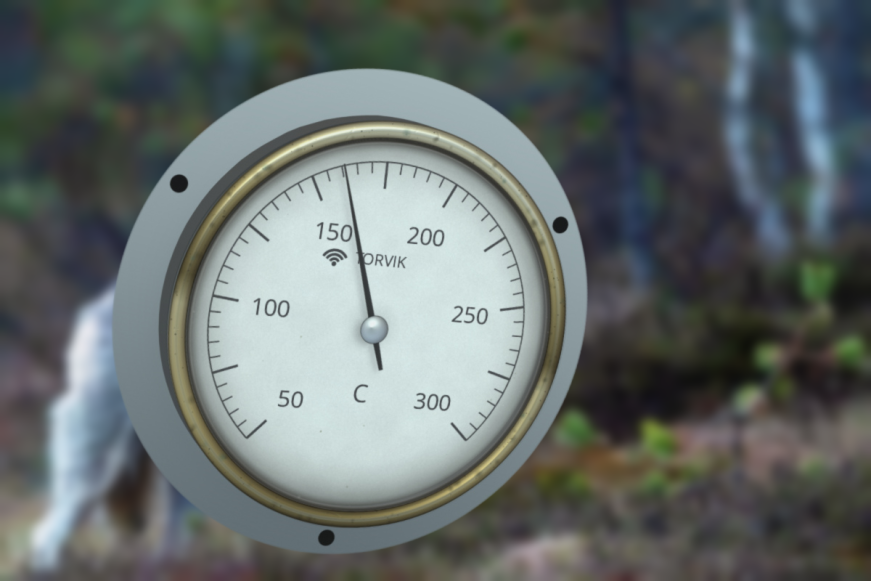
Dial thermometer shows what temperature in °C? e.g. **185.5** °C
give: **160** °C
